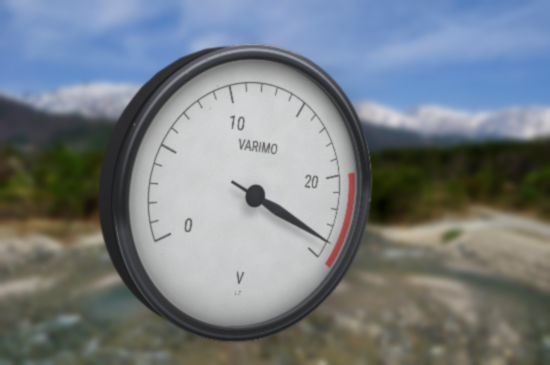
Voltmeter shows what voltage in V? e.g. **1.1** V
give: **24** V
